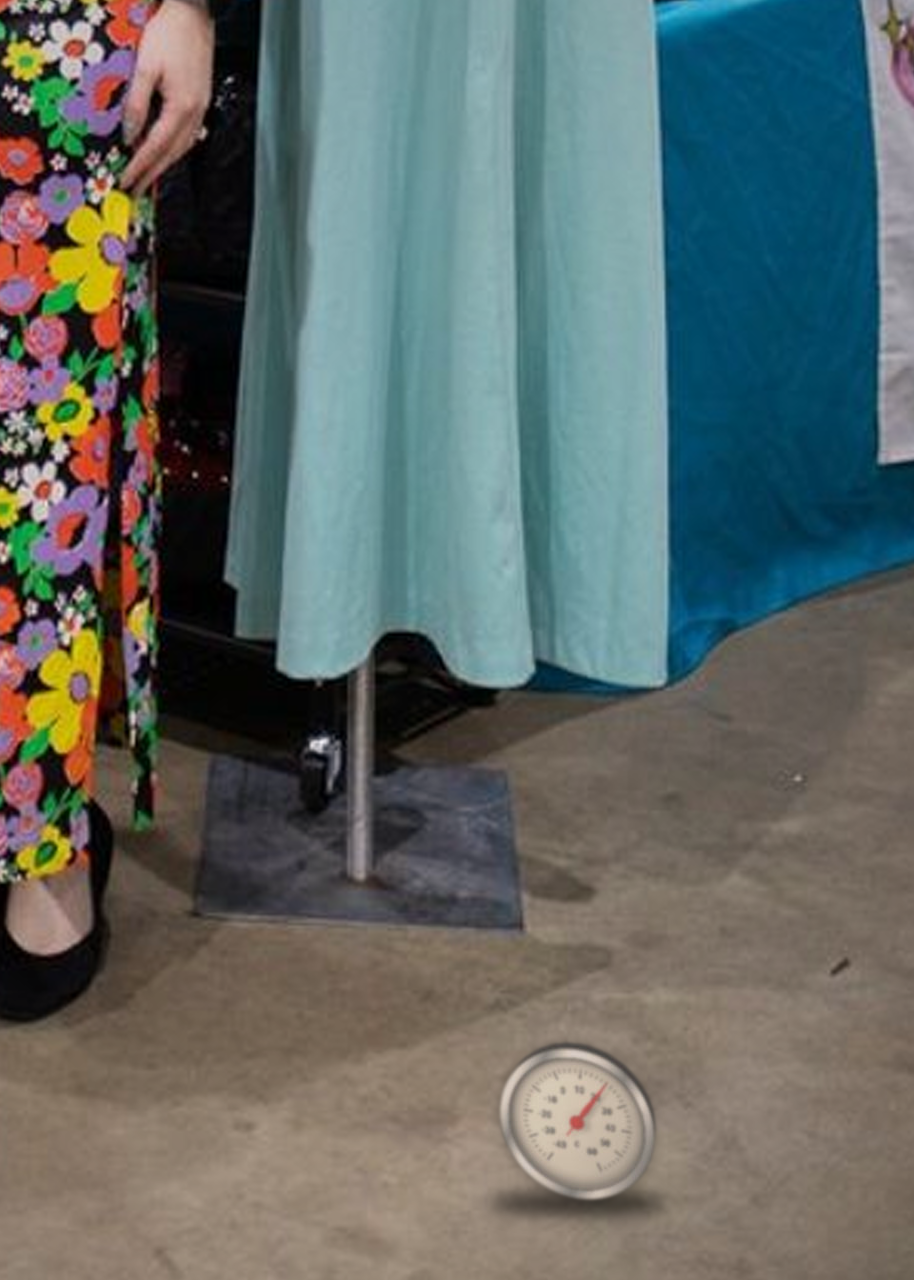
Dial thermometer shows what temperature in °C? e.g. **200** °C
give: **20** °C
